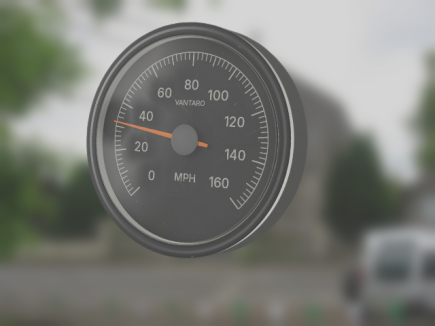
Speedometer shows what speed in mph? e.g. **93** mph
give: **32** mph
